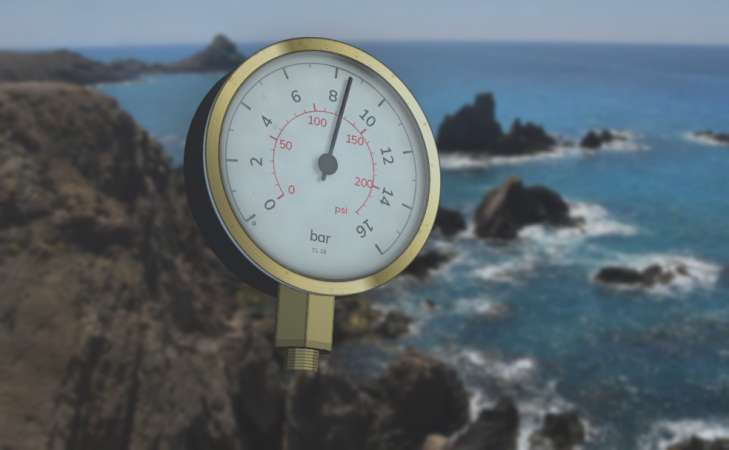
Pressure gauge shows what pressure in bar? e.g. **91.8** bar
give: **8.5** bar
